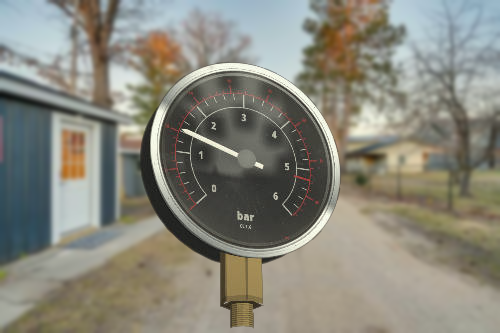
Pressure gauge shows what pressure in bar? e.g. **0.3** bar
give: **1.4** bar
